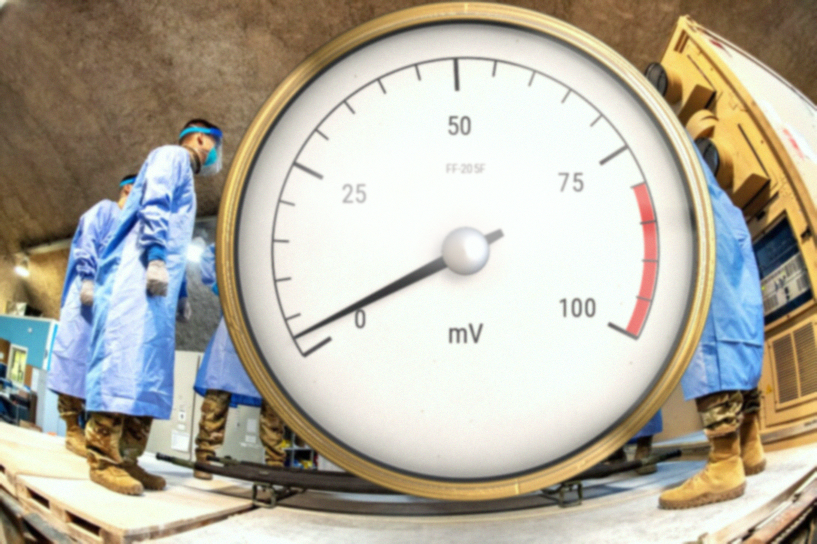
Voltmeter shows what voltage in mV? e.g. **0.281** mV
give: **2.5** mV
